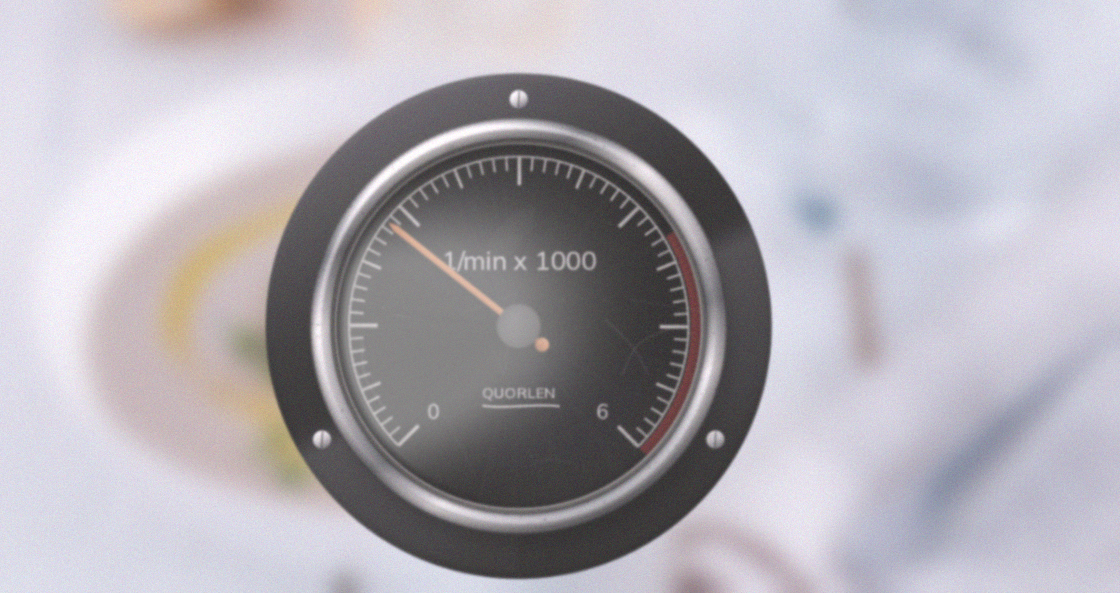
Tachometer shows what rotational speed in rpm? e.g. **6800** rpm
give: **1850** rpm
